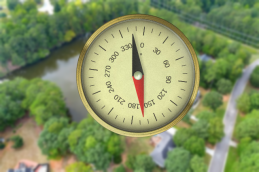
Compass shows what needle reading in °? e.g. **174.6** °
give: **165** °
